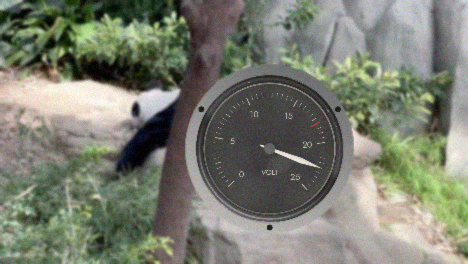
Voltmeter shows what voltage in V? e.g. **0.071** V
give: **22.5** V
